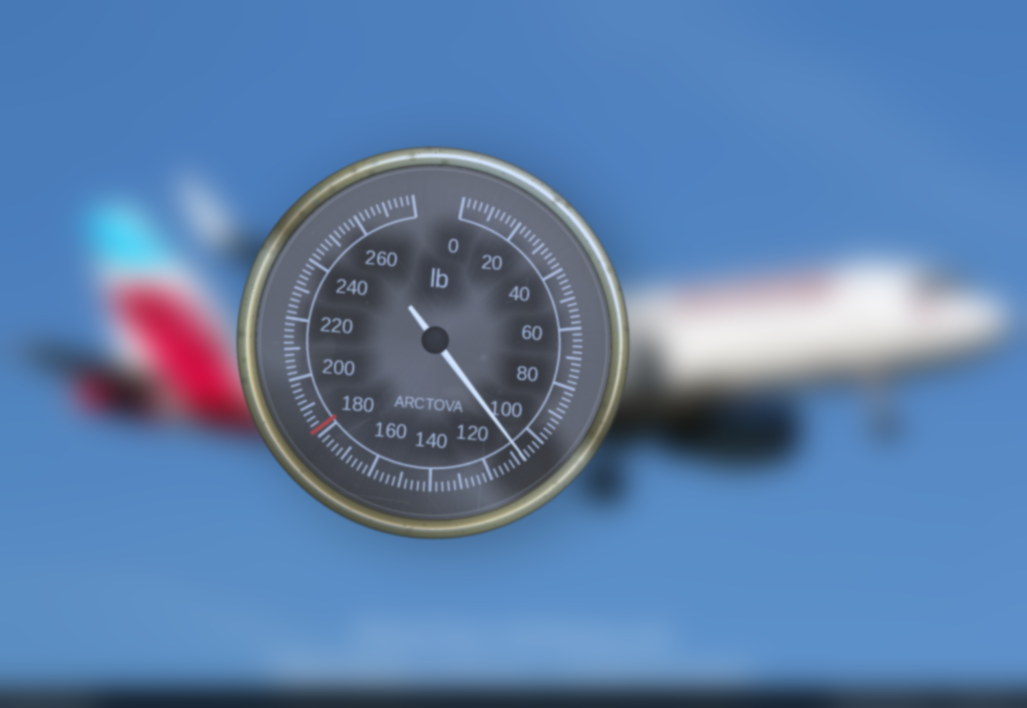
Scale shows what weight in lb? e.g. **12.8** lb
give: **108** lb
